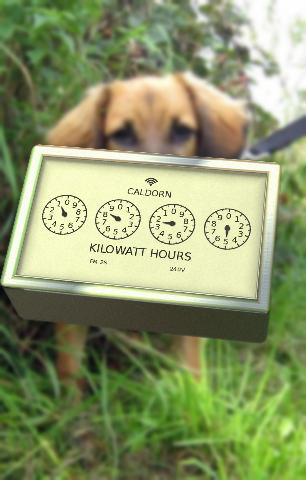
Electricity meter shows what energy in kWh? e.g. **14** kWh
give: **825** kWh
